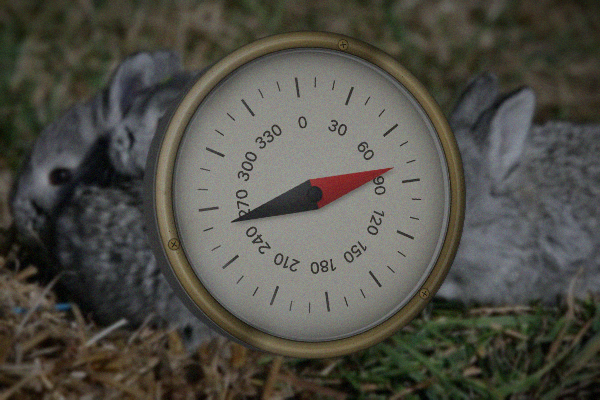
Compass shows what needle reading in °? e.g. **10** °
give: **80** °
